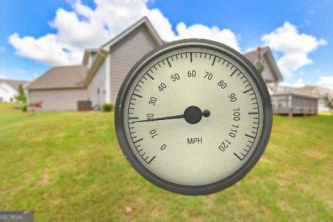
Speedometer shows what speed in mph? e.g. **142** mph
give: **18** mph
